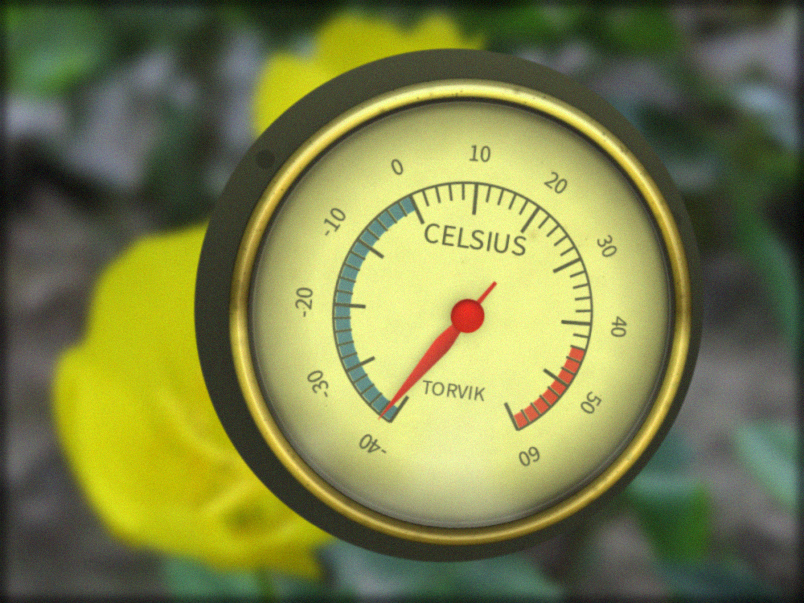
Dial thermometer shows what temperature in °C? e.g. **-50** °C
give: **-38** °C
